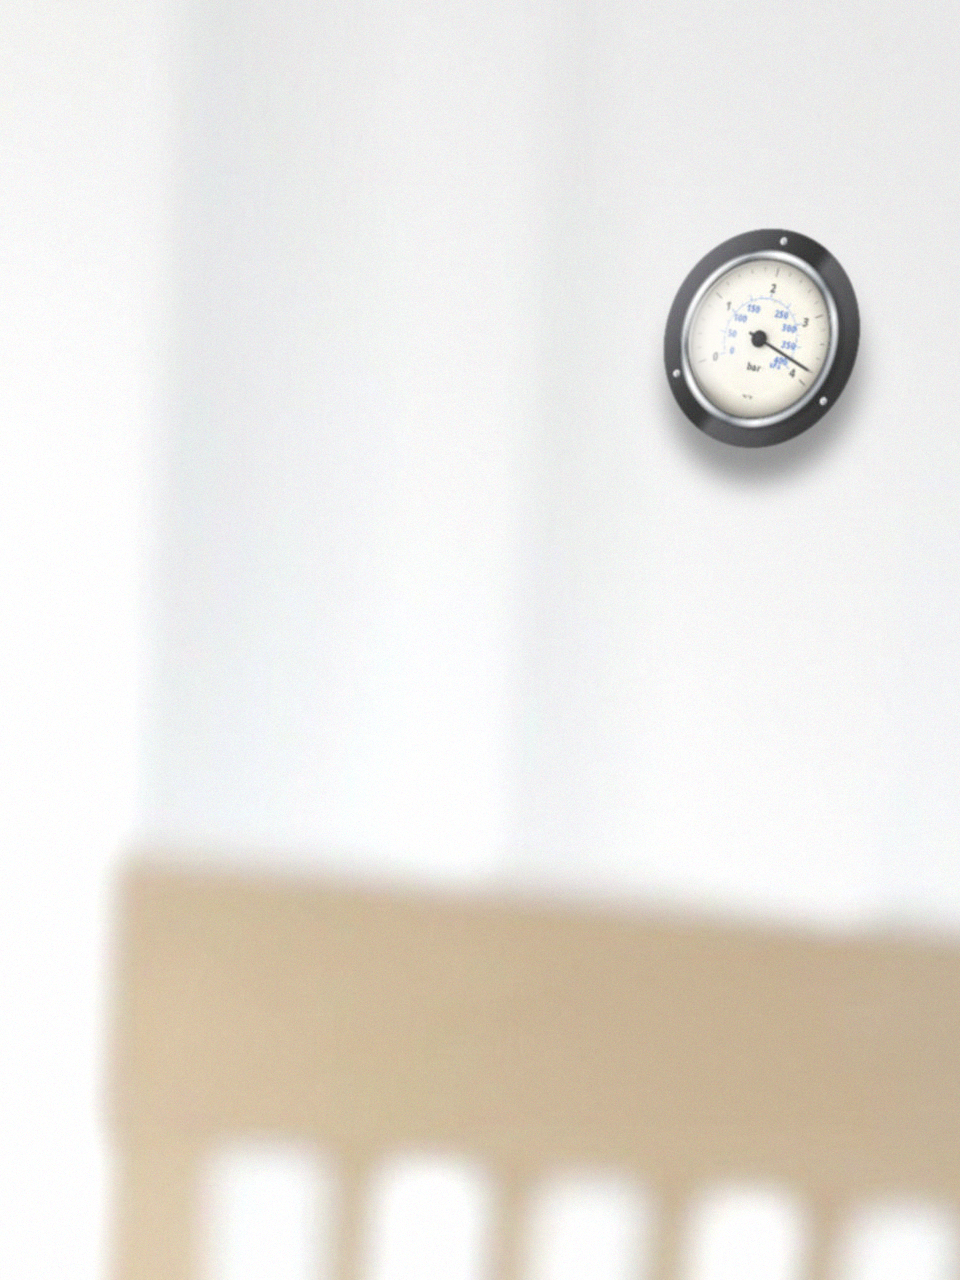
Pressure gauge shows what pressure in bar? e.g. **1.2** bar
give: **3.8** bar
